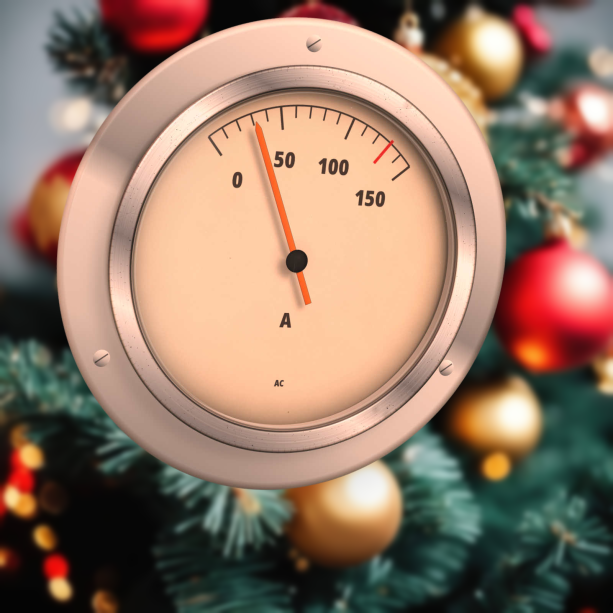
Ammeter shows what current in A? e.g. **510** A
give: **30** A
